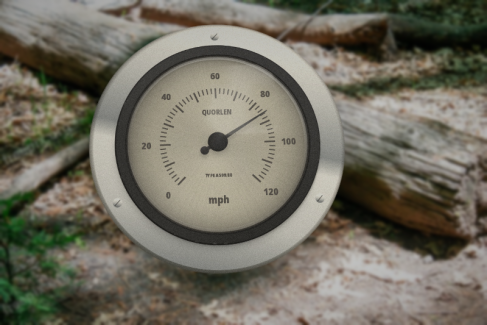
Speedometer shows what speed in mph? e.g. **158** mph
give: **86** mph
